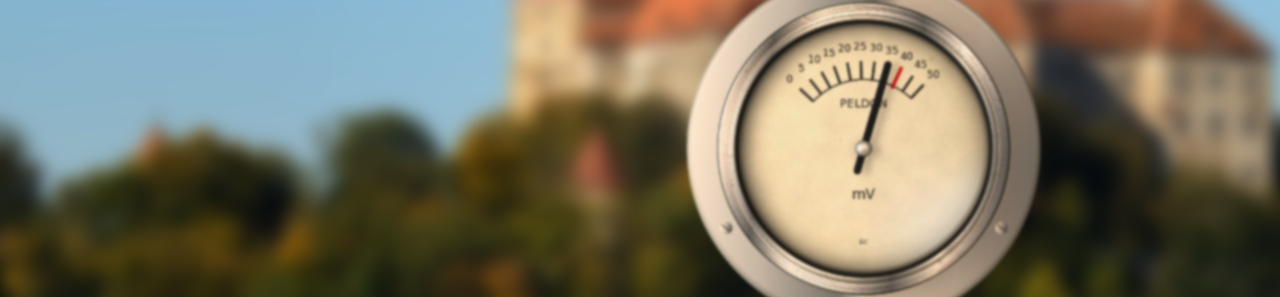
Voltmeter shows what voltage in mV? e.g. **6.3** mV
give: **35** mV
